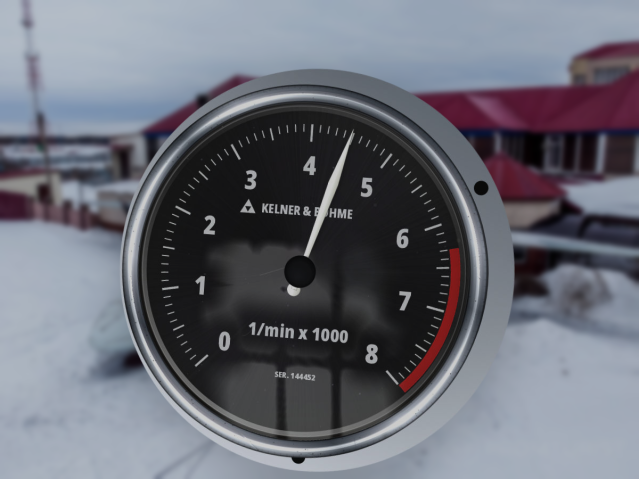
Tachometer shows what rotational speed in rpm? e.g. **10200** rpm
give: **4500** rpm
